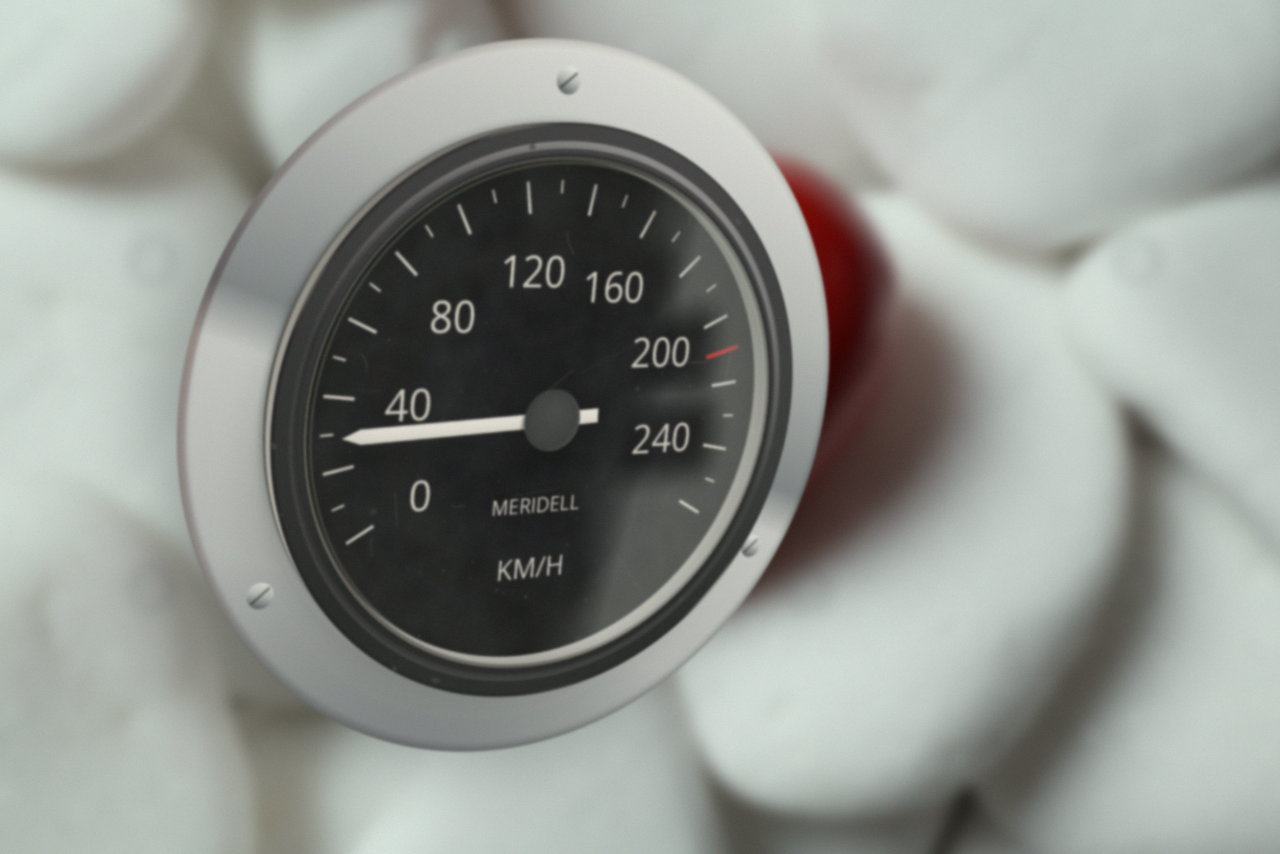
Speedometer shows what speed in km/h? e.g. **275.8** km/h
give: **30** km/h
